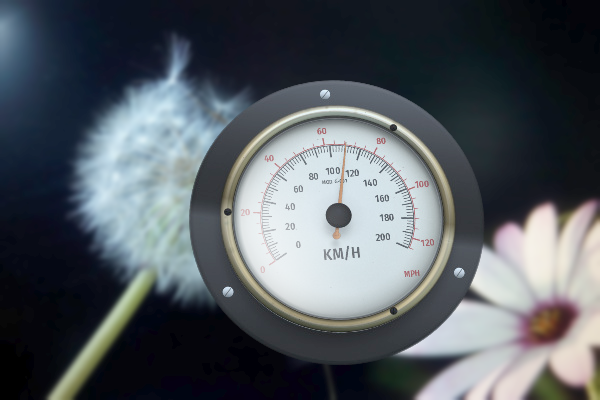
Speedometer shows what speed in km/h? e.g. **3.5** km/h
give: **110** km/h
